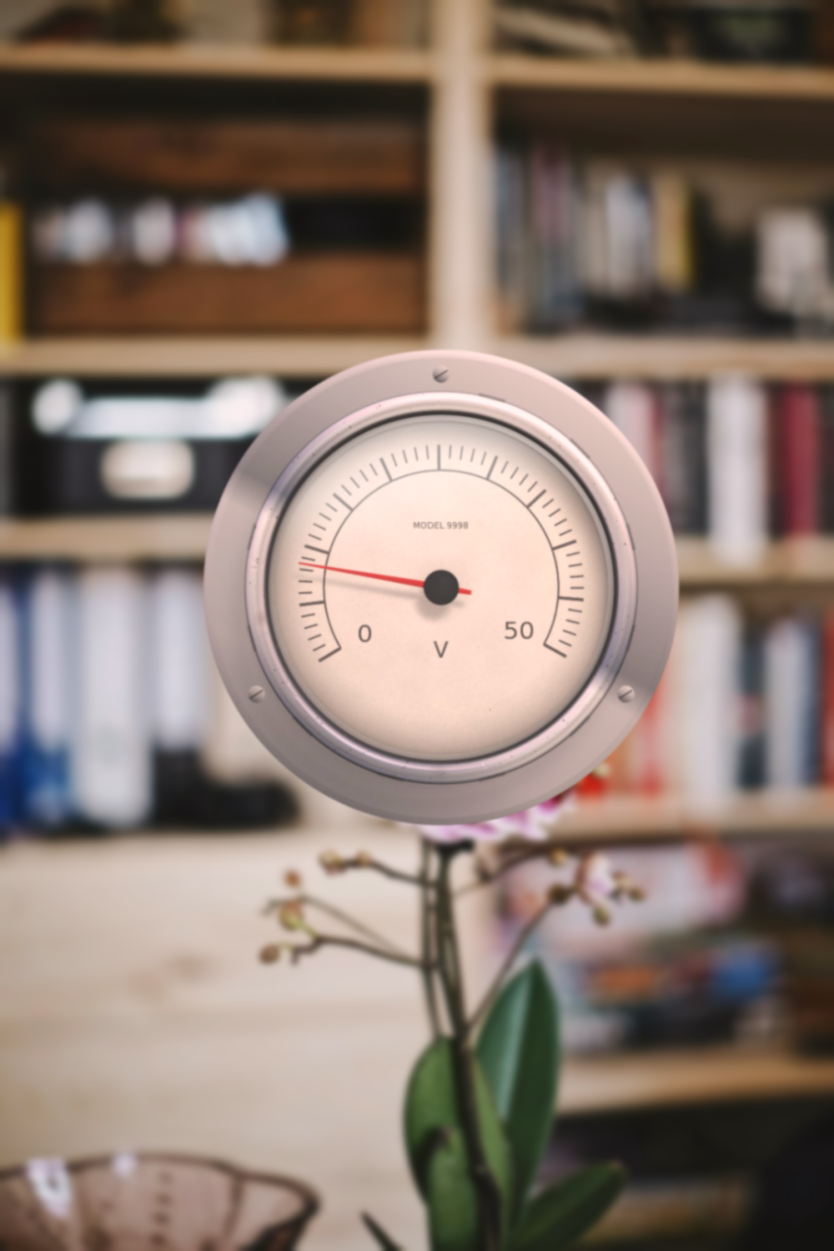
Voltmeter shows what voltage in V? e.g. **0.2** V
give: **8.5** V
